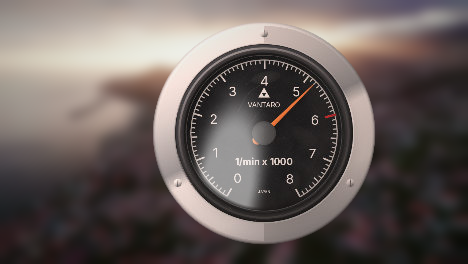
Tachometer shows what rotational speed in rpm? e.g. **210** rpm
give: **5200** rpm
